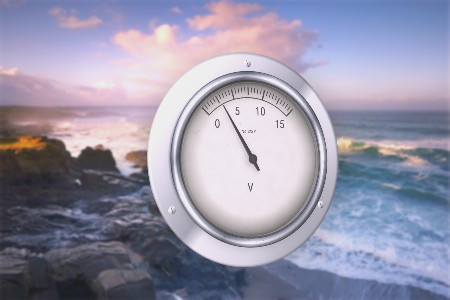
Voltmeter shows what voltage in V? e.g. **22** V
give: **2.5** V
